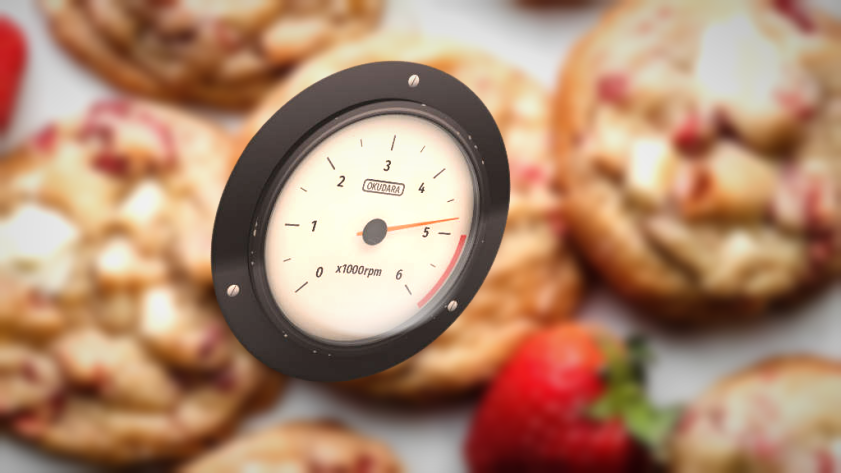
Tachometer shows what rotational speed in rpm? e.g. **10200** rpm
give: **4750** rpm
